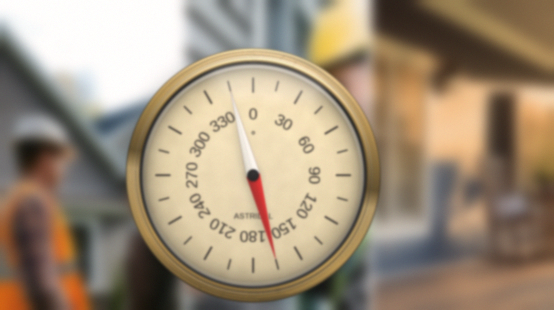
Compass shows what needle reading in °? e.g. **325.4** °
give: **165** °
